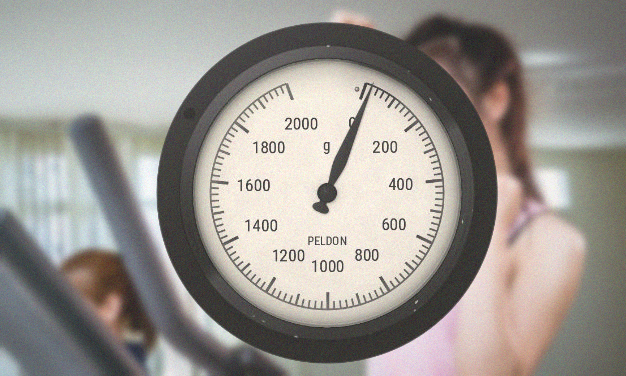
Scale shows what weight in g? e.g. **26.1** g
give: **20** g
